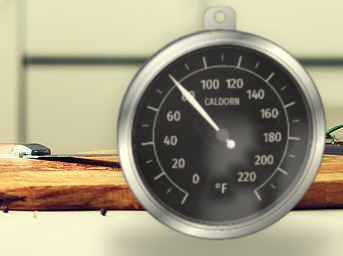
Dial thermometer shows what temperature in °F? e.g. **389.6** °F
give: **80** °F
